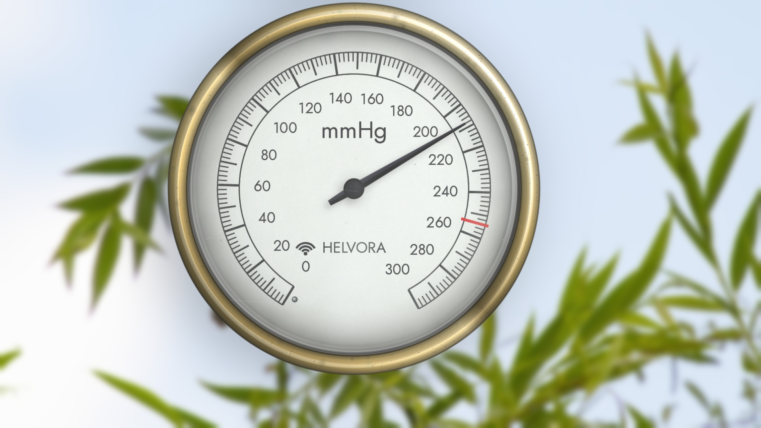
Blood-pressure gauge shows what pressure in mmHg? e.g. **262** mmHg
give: **208** mmHg
